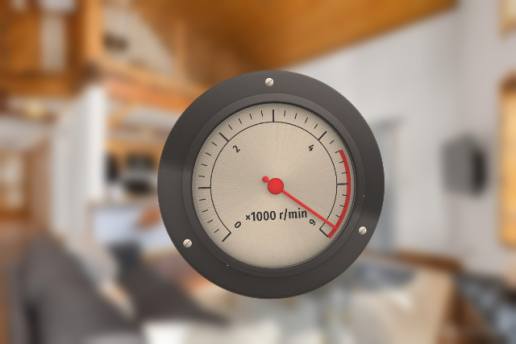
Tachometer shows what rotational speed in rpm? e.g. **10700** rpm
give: **5800** rpm
